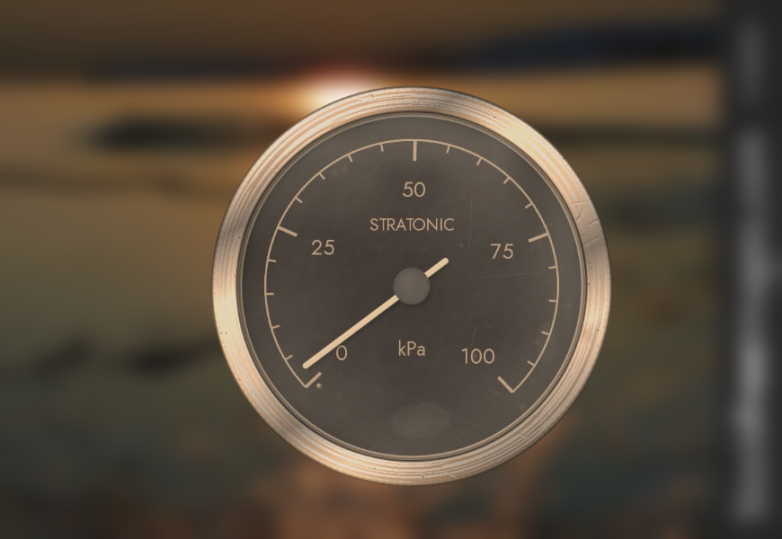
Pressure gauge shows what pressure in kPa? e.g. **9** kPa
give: **2.5** kPa
